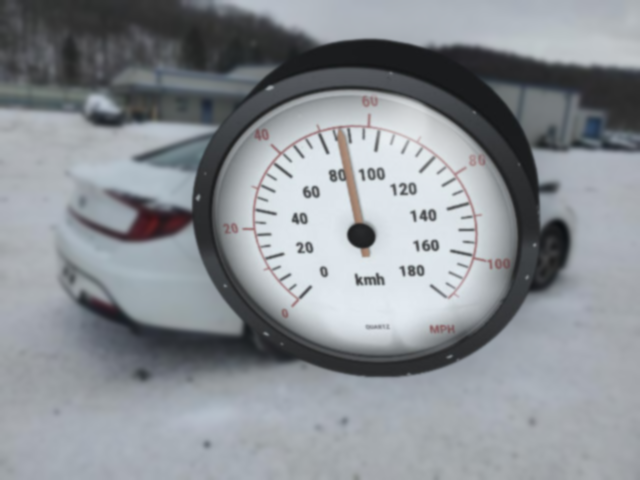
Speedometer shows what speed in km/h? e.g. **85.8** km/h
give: **87.5** km/h
